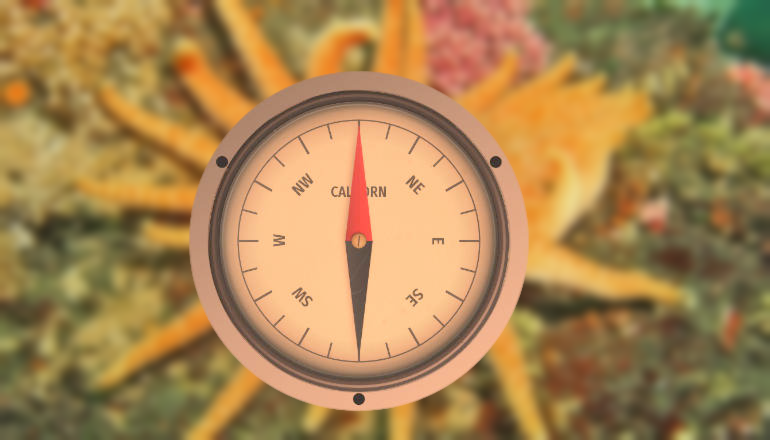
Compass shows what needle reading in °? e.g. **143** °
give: **0** °
